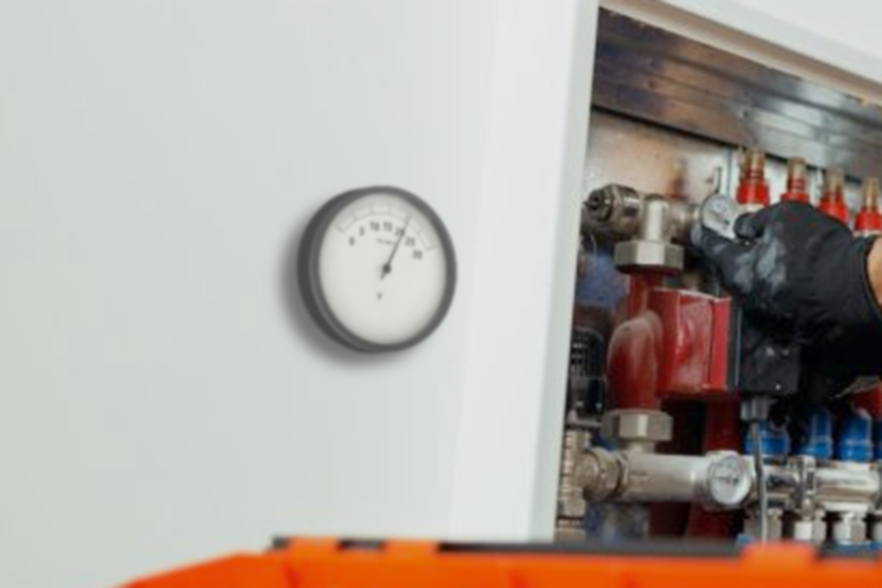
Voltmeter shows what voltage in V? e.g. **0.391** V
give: **20** V
